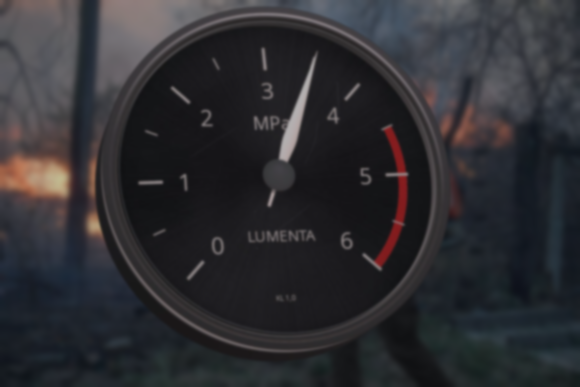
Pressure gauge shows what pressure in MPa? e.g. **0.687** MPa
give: **3.5** MPa
